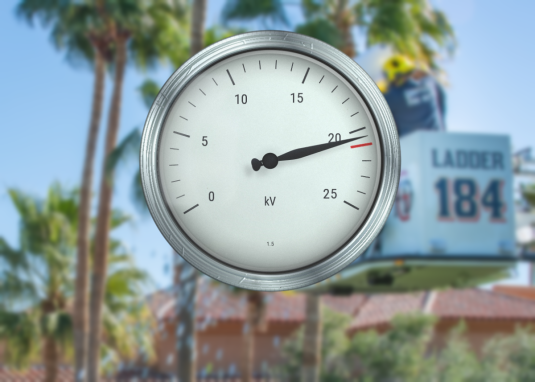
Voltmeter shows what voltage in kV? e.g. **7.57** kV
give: **20.5** kV
